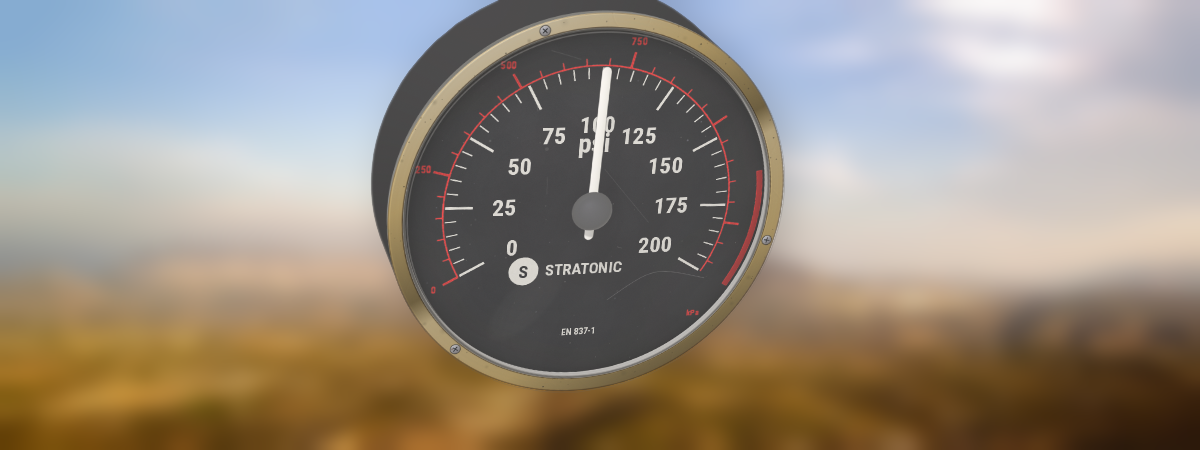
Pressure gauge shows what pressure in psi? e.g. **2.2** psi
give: **100** psi
